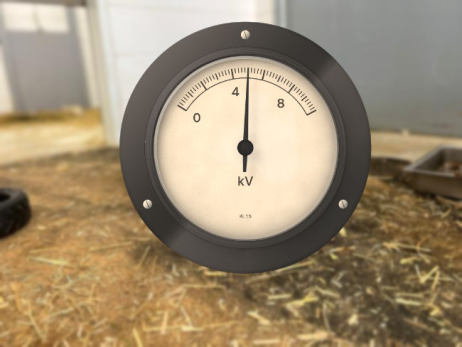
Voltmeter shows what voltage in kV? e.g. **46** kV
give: **5** kV
